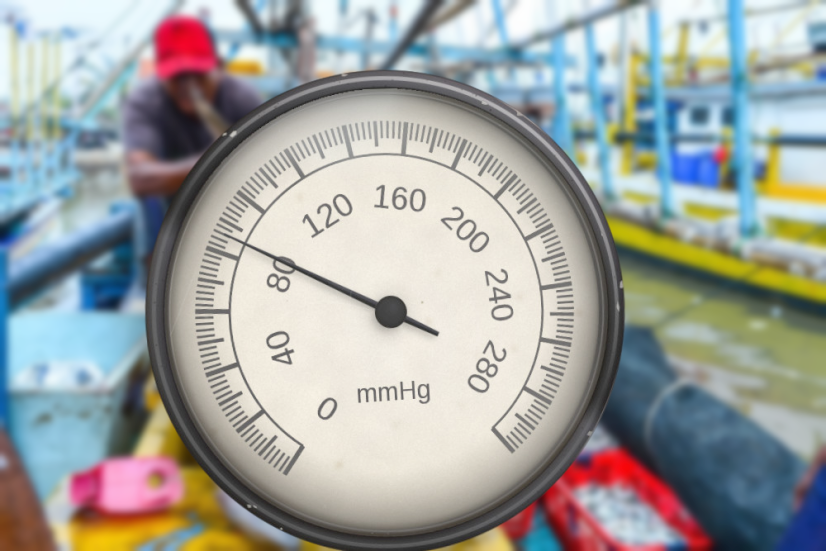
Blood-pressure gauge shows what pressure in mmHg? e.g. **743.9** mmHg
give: **86** mmHg
